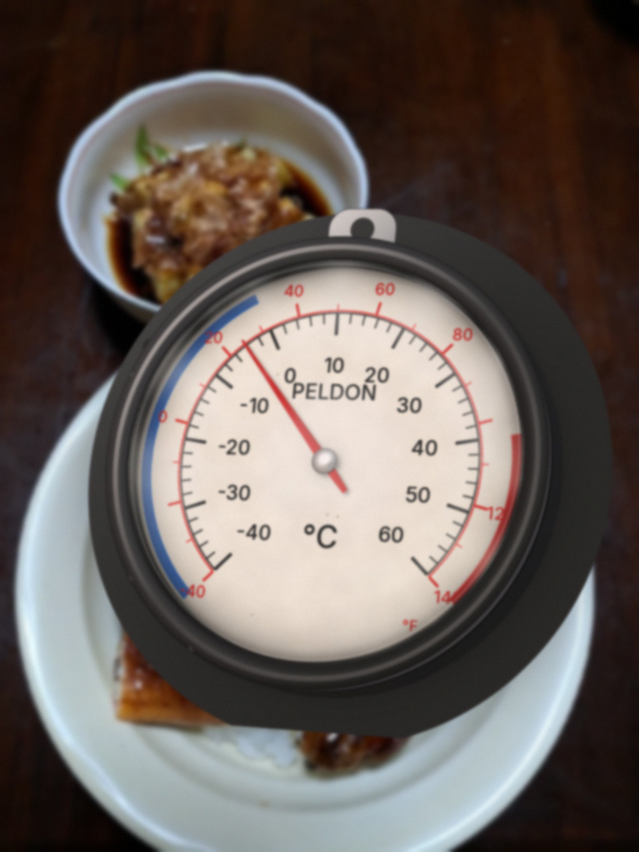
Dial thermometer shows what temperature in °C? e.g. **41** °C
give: **-4** °C
